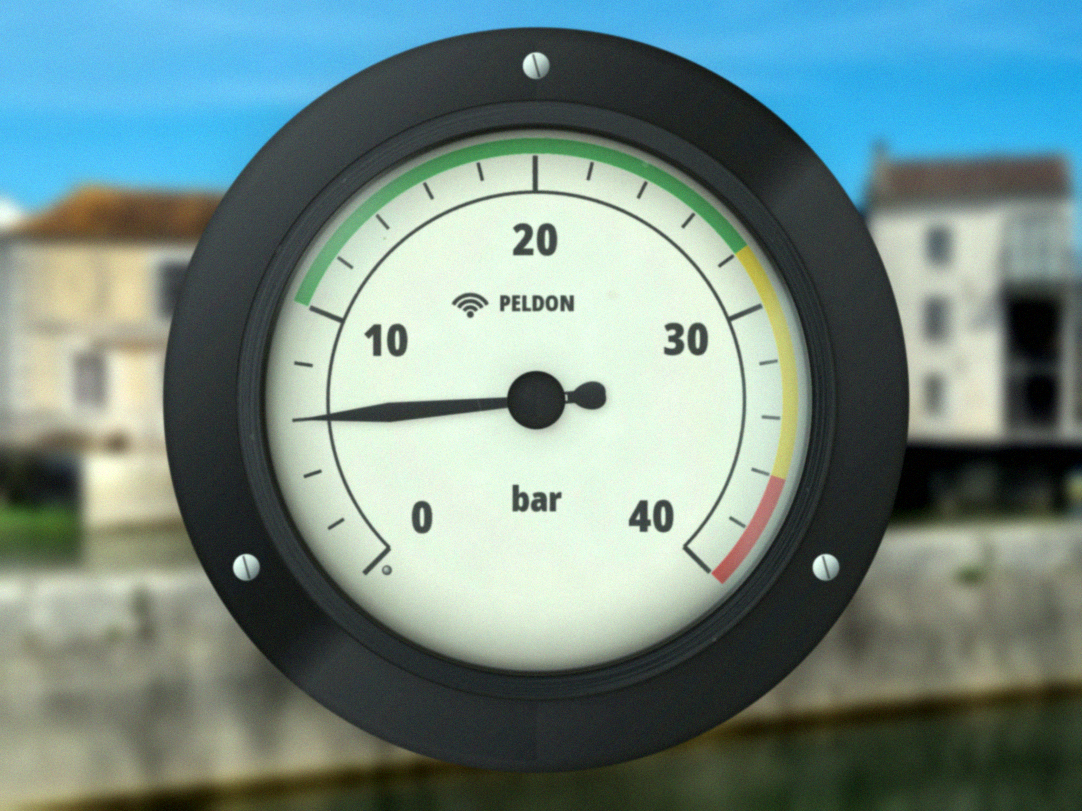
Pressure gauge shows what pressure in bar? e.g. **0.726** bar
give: **6** bar
